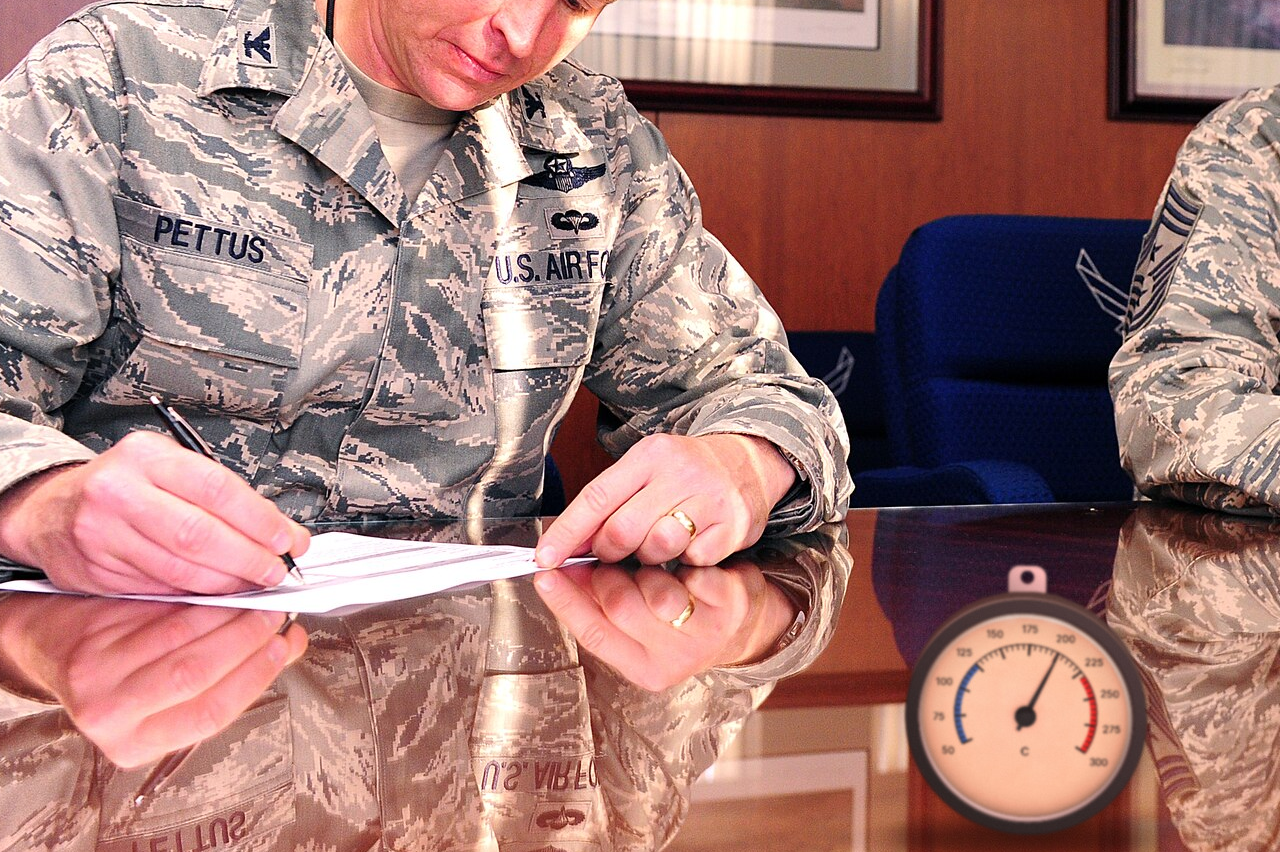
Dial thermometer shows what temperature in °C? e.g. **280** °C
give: **200** °C
